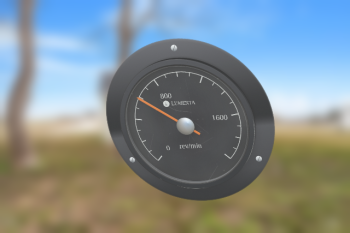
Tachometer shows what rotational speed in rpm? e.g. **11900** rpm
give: **600** rpm
